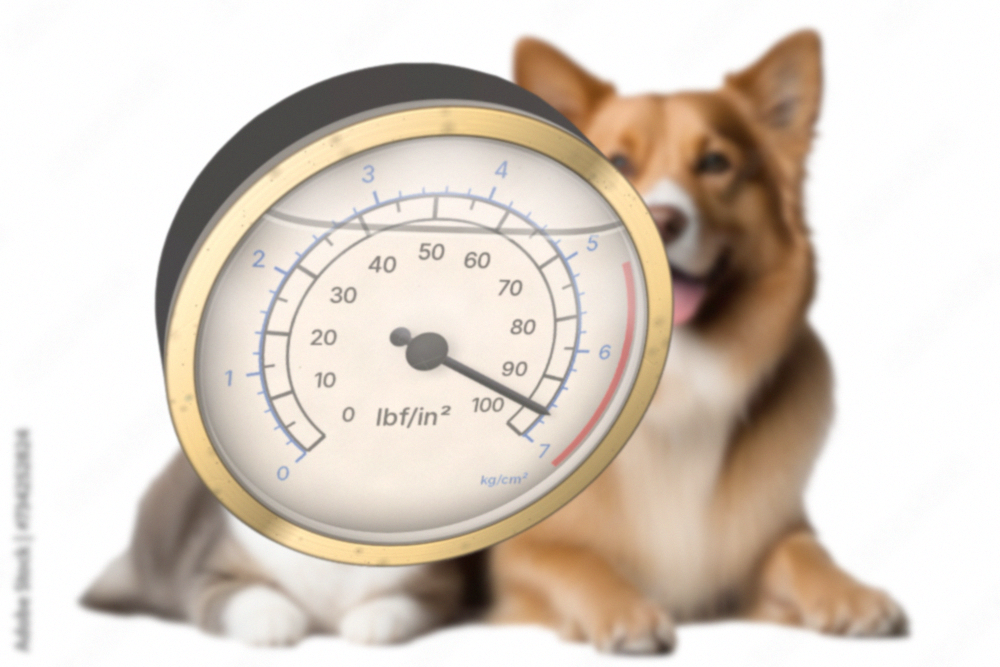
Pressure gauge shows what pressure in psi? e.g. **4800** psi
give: **95** psi
